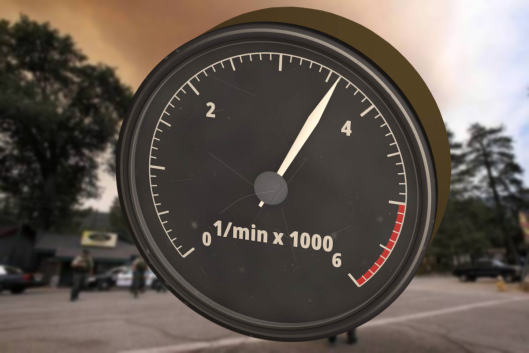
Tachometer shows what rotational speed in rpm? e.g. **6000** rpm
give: **3600** rpm
